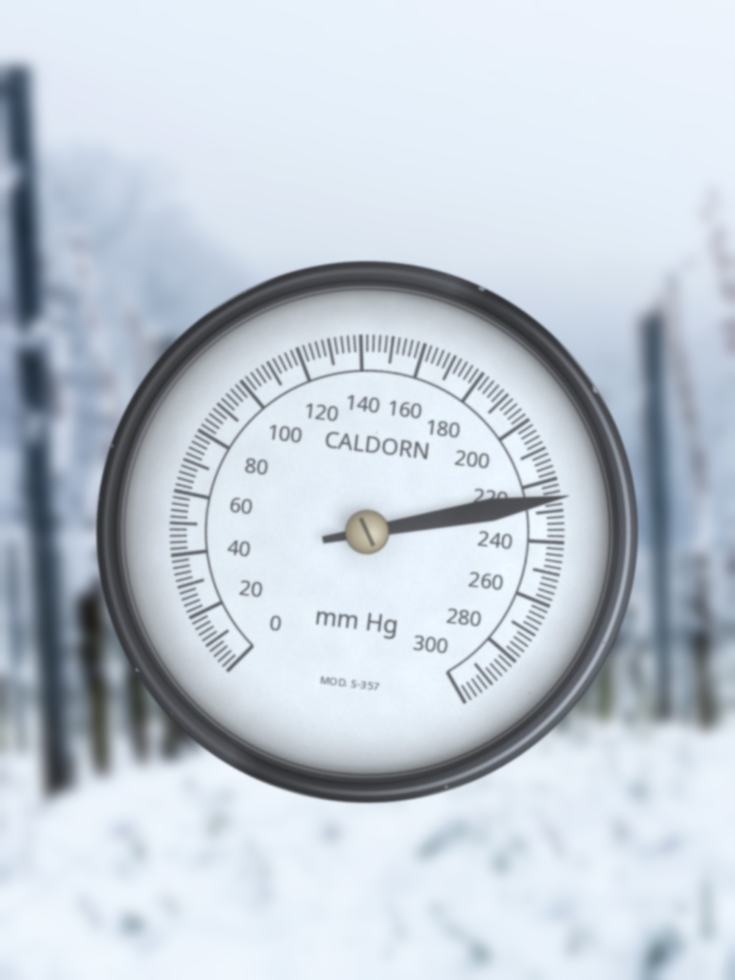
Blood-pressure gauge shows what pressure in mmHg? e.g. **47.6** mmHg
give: **226** mmHg
